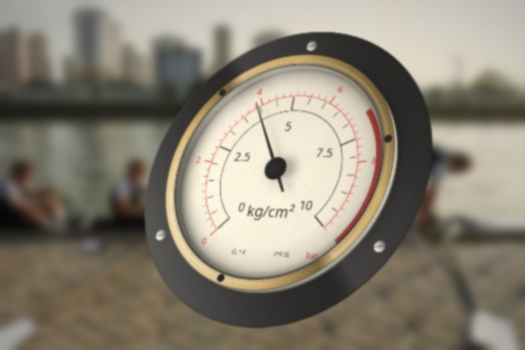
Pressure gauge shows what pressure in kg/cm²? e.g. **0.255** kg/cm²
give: **4** kg/cm²
